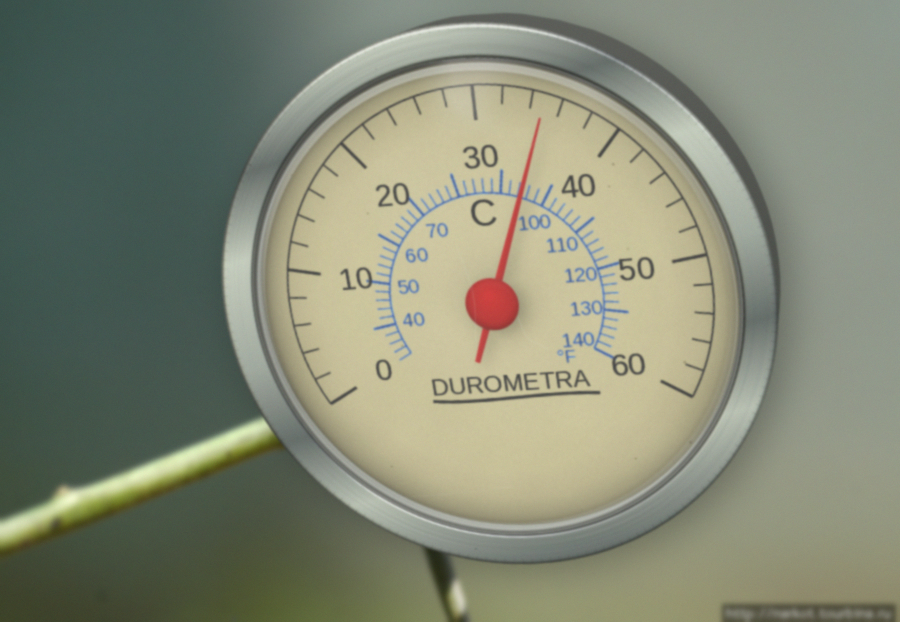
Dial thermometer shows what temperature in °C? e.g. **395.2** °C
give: **35** °C
